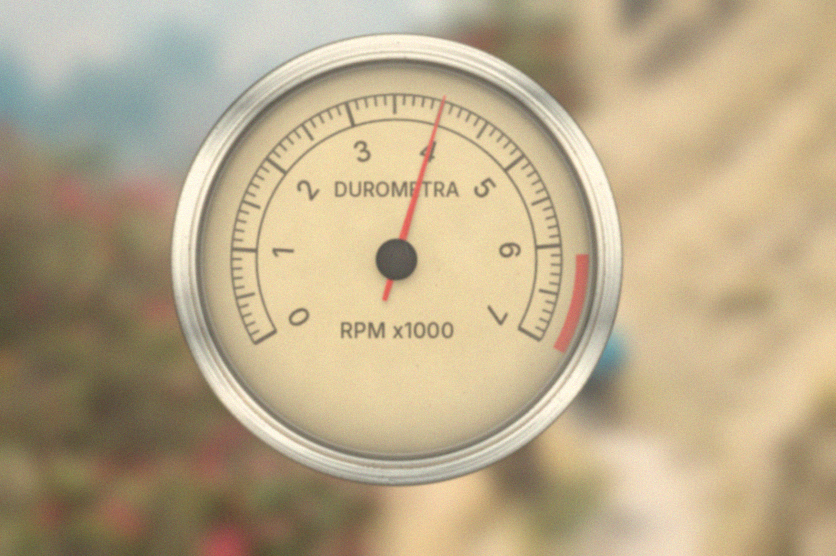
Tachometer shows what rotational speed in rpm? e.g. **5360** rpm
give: **4000** rpm
